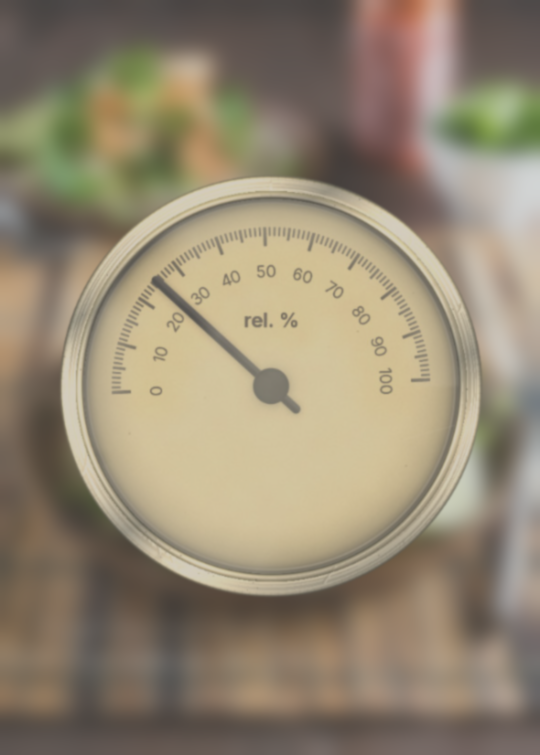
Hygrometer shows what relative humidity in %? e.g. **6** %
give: **25** %
